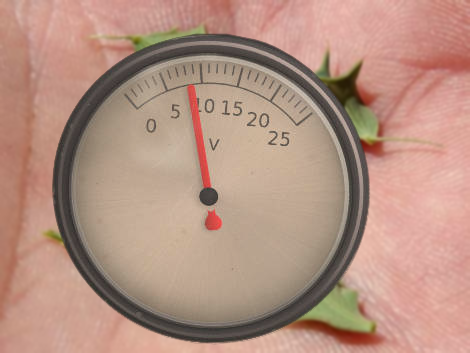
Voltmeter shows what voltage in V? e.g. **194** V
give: **8.5** V
